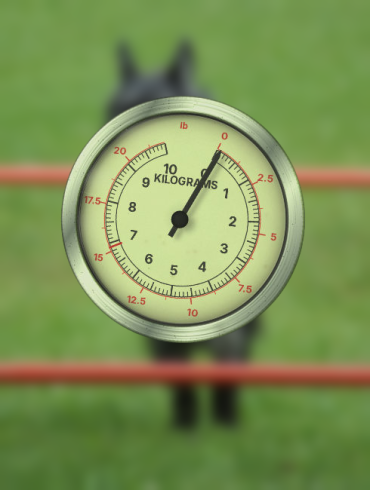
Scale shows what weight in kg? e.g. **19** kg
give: **0.1** kg
